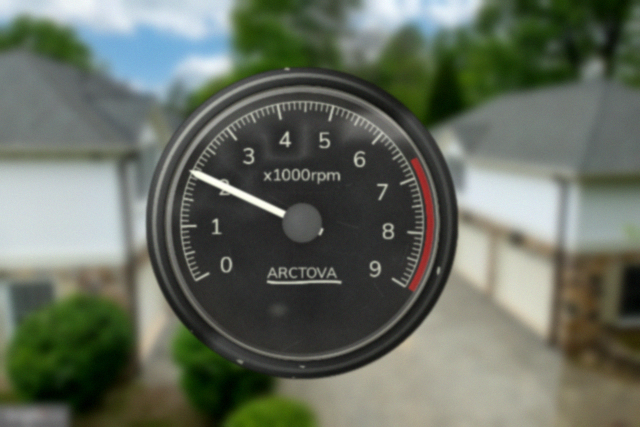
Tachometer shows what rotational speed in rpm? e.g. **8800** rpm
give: **2000** rpm
